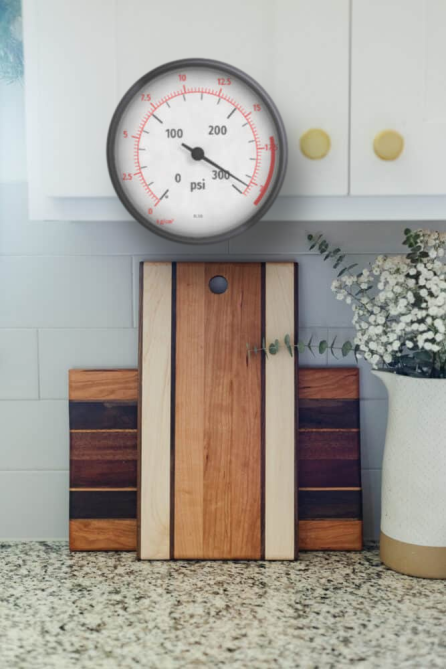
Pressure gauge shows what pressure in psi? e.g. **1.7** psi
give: **290** psi
